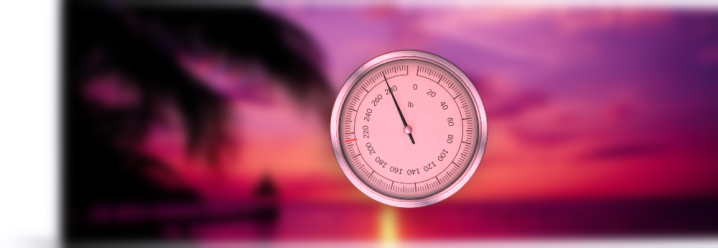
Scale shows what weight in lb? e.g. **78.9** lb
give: **280** lb
